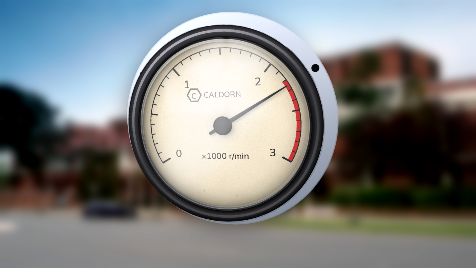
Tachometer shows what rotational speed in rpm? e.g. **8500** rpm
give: **2250** rpm
